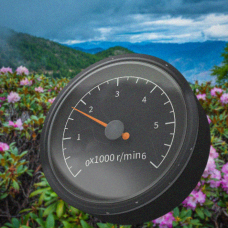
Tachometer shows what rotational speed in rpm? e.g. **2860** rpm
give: **1750** rpm
